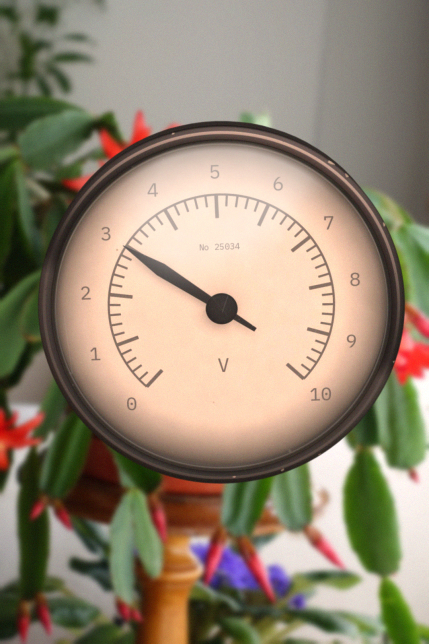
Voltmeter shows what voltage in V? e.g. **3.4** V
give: **3** V
